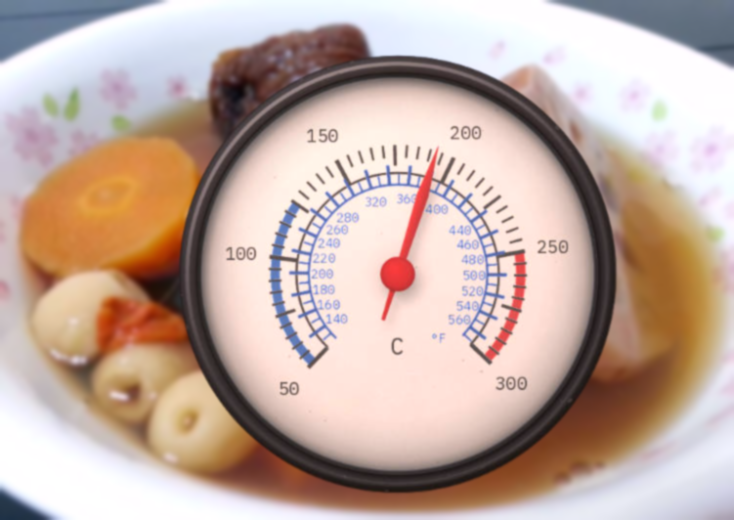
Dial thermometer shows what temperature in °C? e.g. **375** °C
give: **192.5** °C
